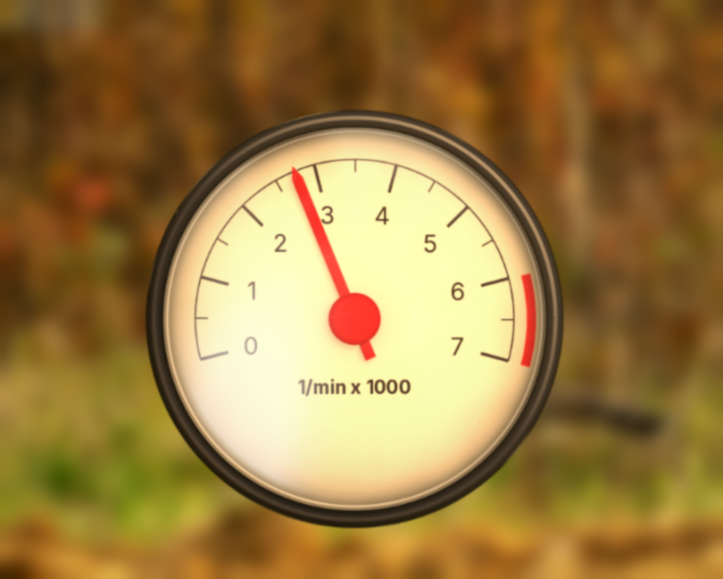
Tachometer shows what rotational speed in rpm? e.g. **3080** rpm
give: **2750** rpm
